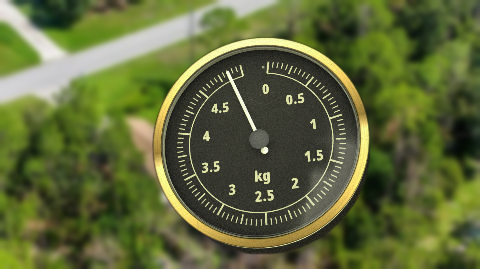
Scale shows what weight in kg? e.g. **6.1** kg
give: **4.85** kg
